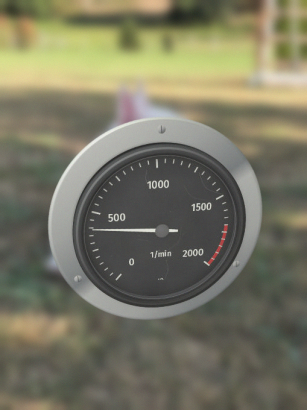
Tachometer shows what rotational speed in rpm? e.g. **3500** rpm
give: **400** rpm
